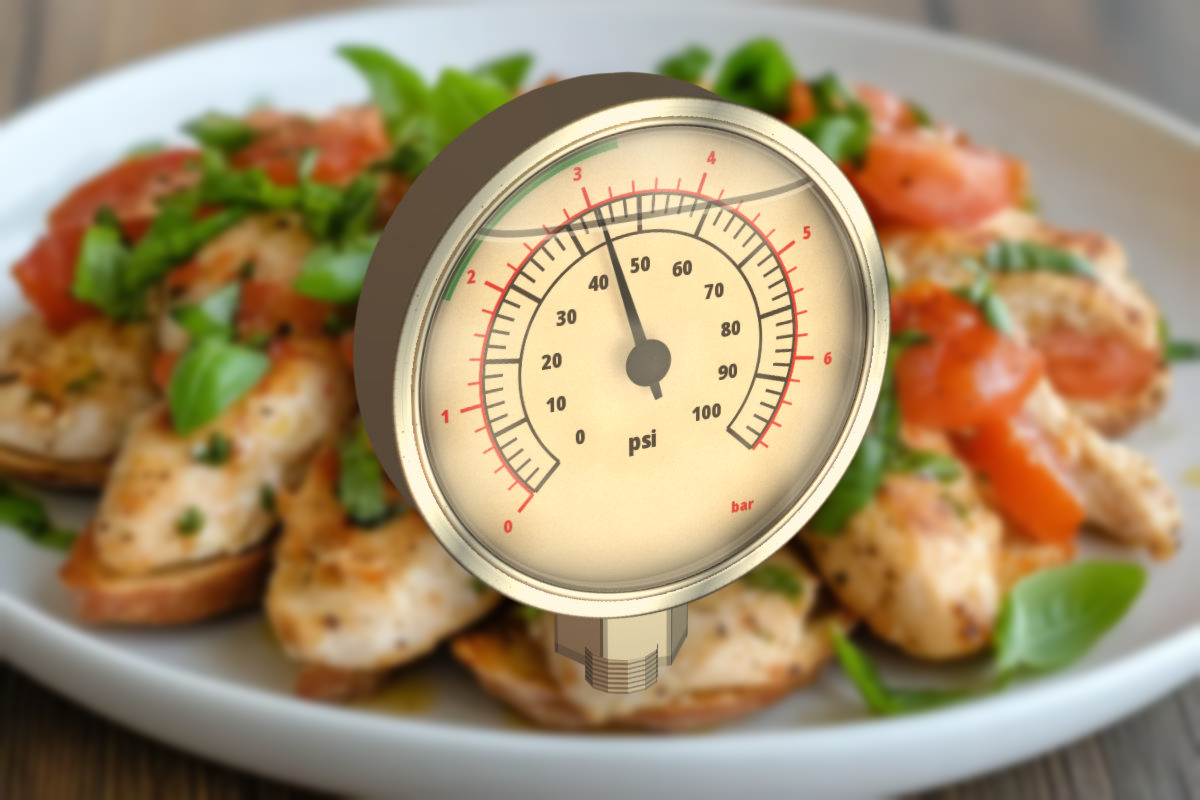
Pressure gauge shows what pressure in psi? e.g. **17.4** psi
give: **44** psi
